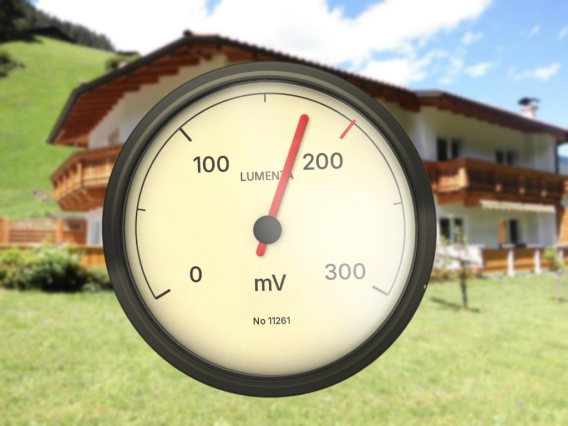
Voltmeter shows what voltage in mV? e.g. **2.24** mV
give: **175** mV
